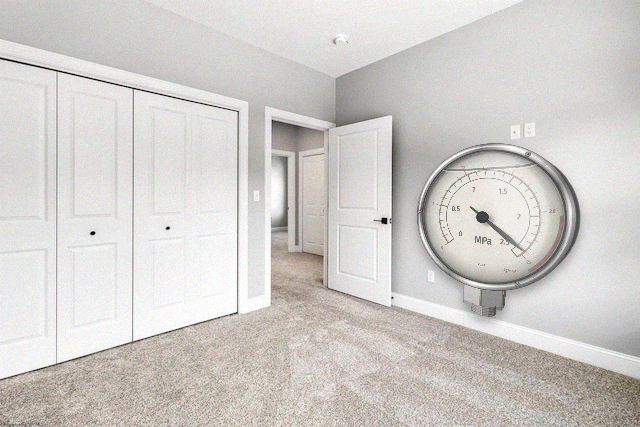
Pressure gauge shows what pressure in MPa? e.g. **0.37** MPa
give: **2.4** MPa
